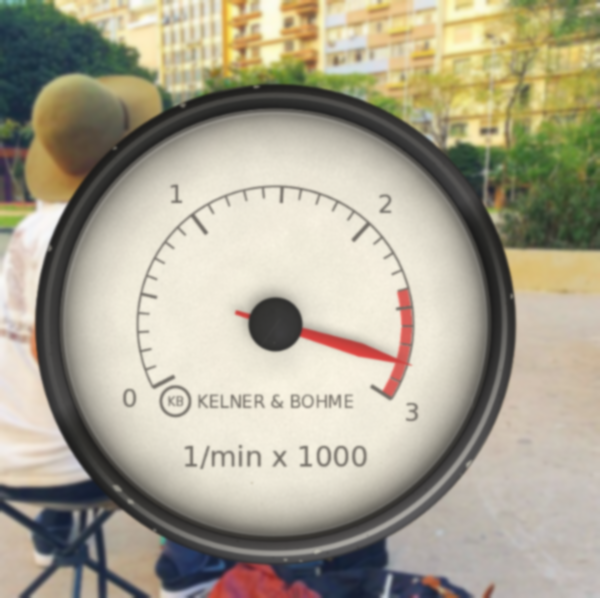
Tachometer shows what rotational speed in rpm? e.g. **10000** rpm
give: **2800** rpm
